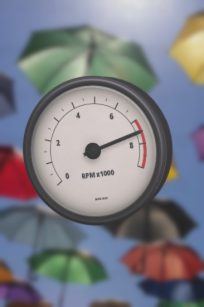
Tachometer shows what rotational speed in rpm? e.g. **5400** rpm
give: **7500** rpm
